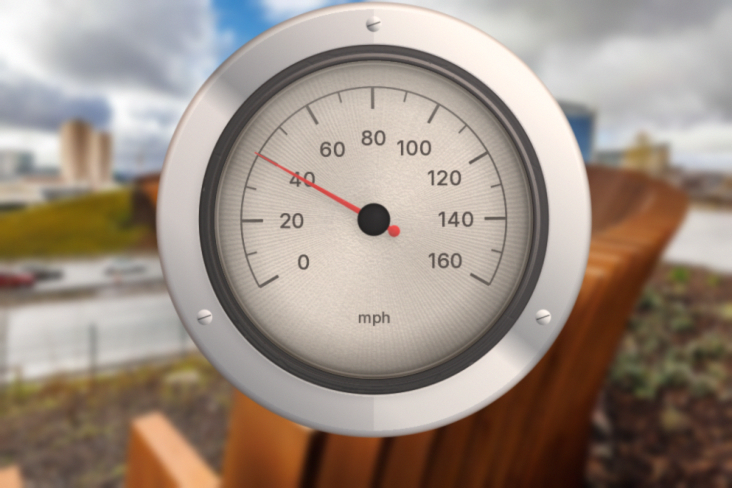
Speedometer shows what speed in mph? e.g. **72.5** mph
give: **40** mph
